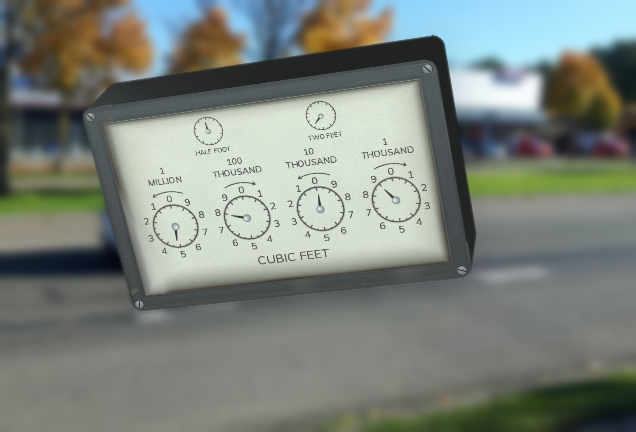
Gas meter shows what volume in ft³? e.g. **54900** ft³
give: **479900** ft³
